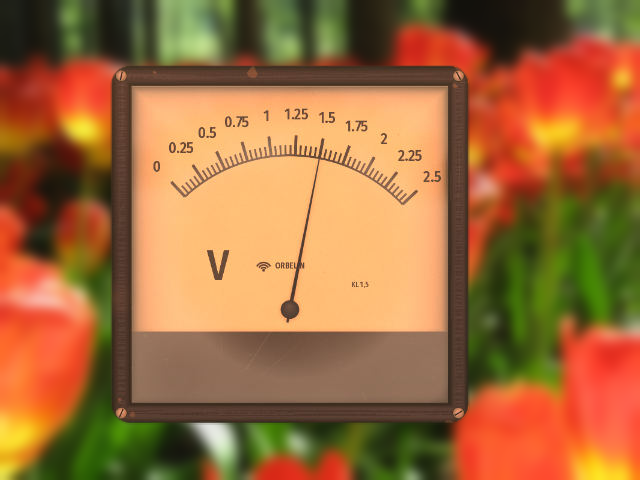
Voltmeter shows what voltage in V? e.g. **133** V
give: **1.5** V
